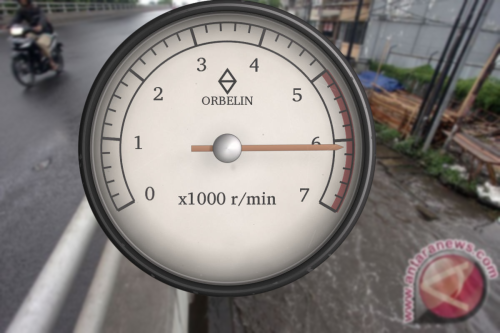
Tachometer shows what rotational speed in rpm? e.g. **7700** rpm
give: **6100** rpm
